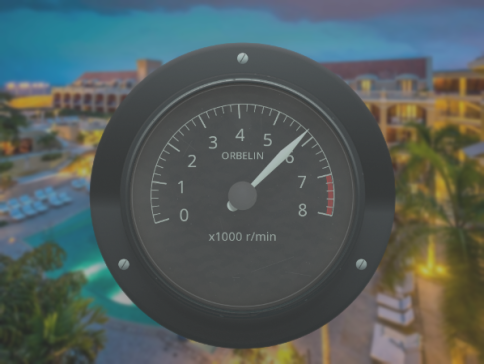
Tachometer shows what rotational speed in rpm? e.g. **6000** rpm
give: **5800** rpm
